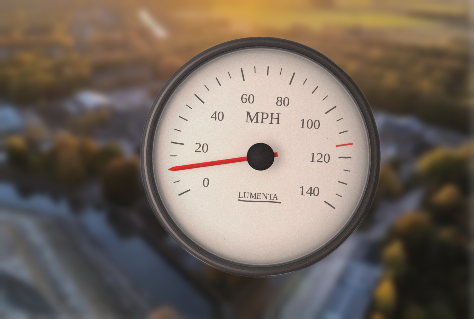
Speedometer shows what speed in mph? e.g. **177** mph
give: **10** mph
